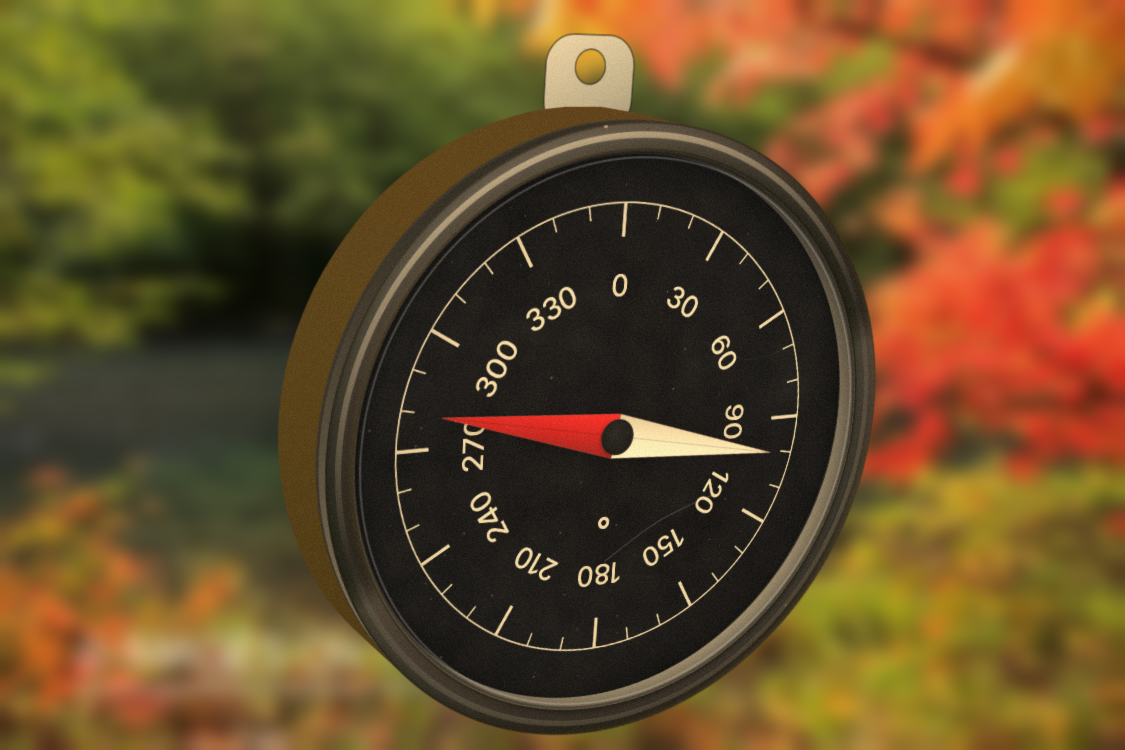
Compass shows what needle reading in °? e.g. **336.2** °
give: **280** °
